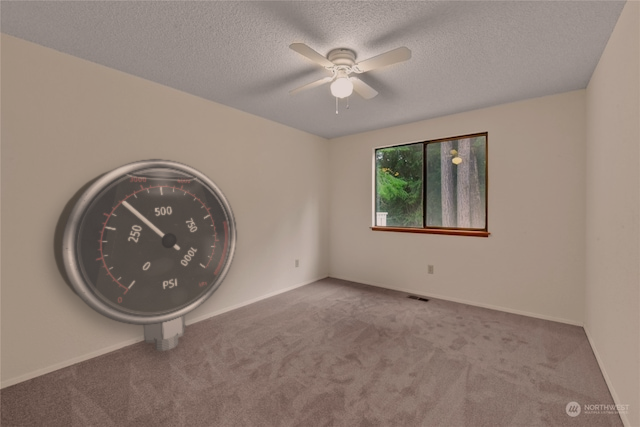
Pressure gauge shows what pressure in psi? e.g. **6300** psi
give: **350** psi
